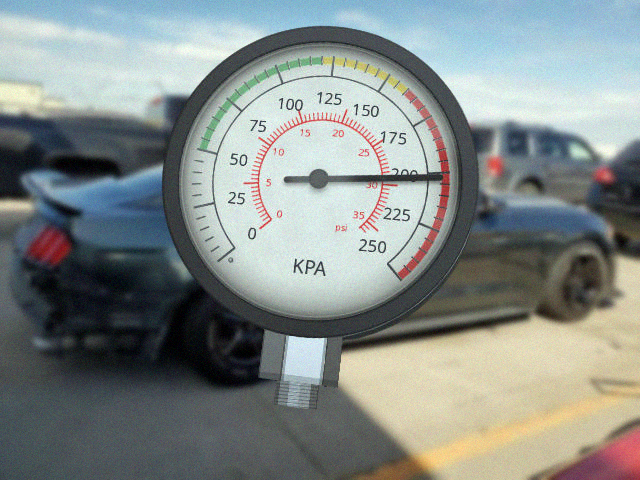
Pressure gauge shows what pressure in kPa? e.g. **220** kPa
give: **202.5** kPa
